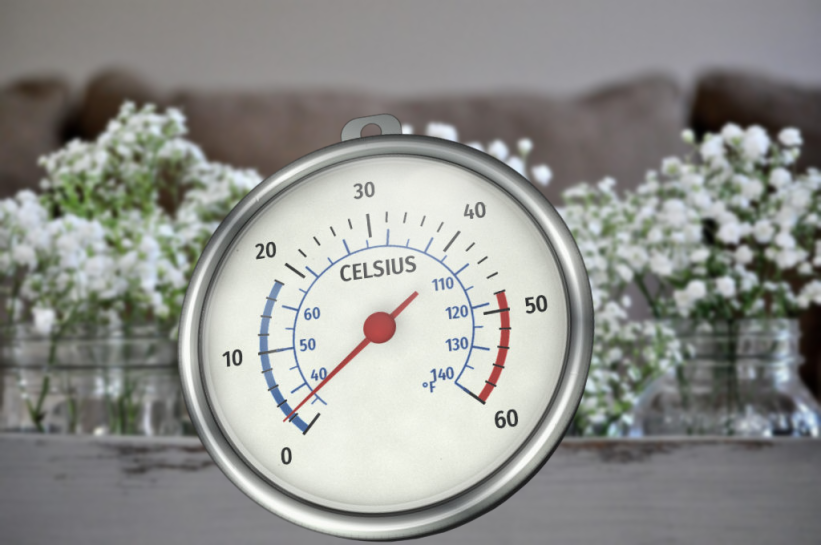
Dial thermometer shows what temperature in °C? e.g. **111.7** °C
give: **2** °C
